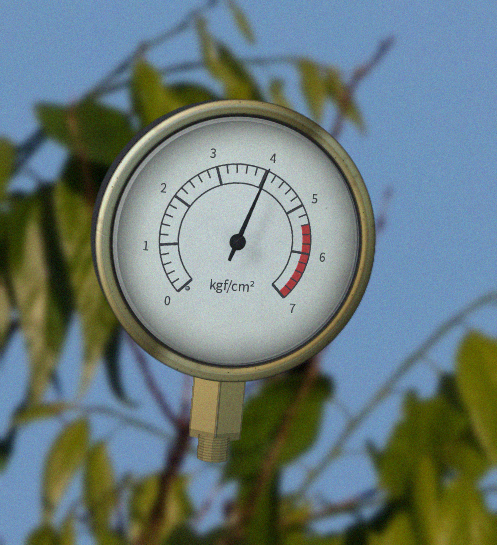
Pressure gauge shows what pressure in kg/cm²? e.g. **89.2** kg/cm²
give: **4** kg/cm²
